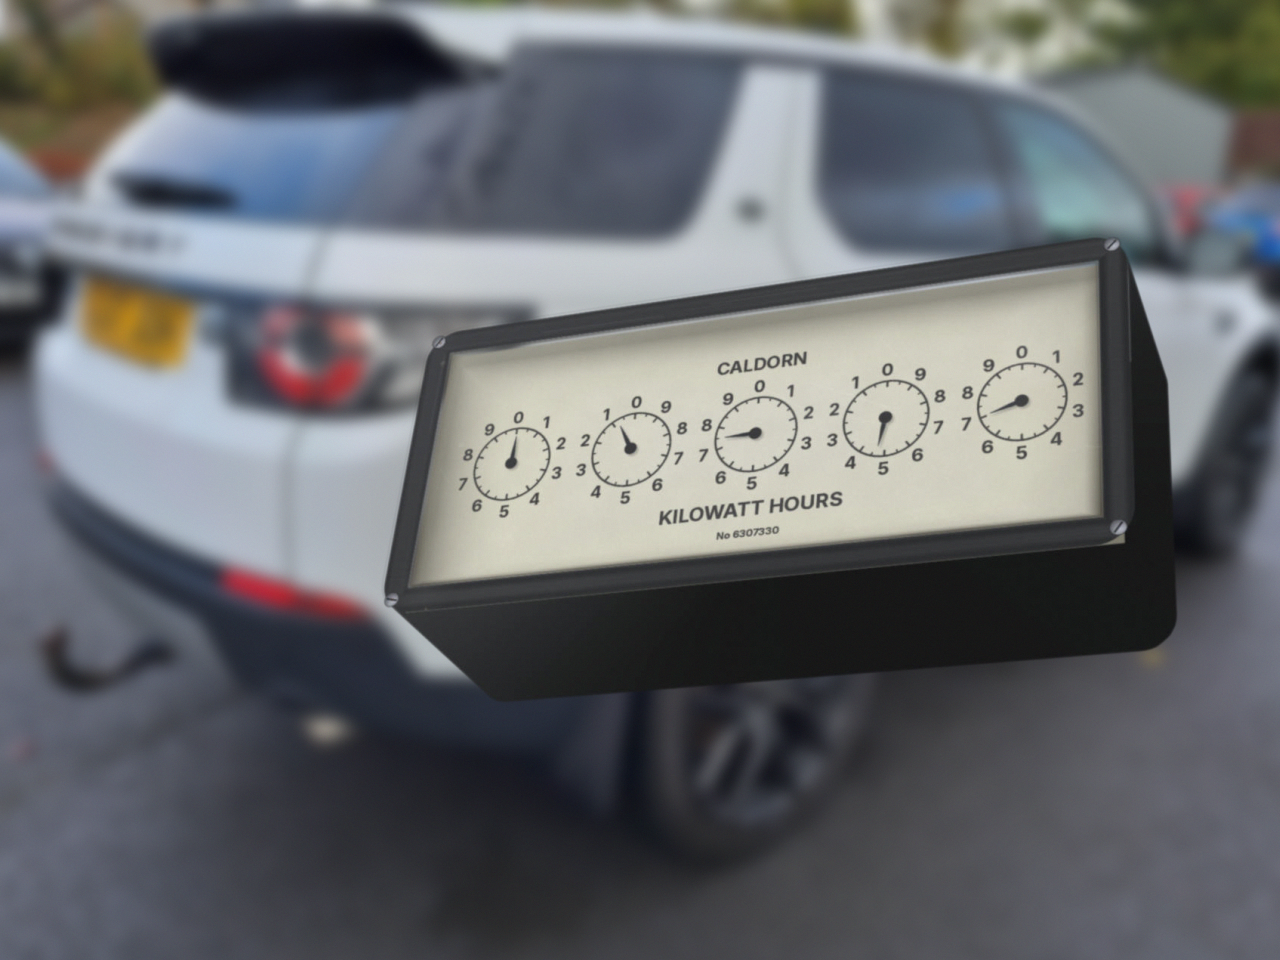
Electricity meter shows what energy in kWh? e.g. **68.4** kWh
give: **747** kWh
